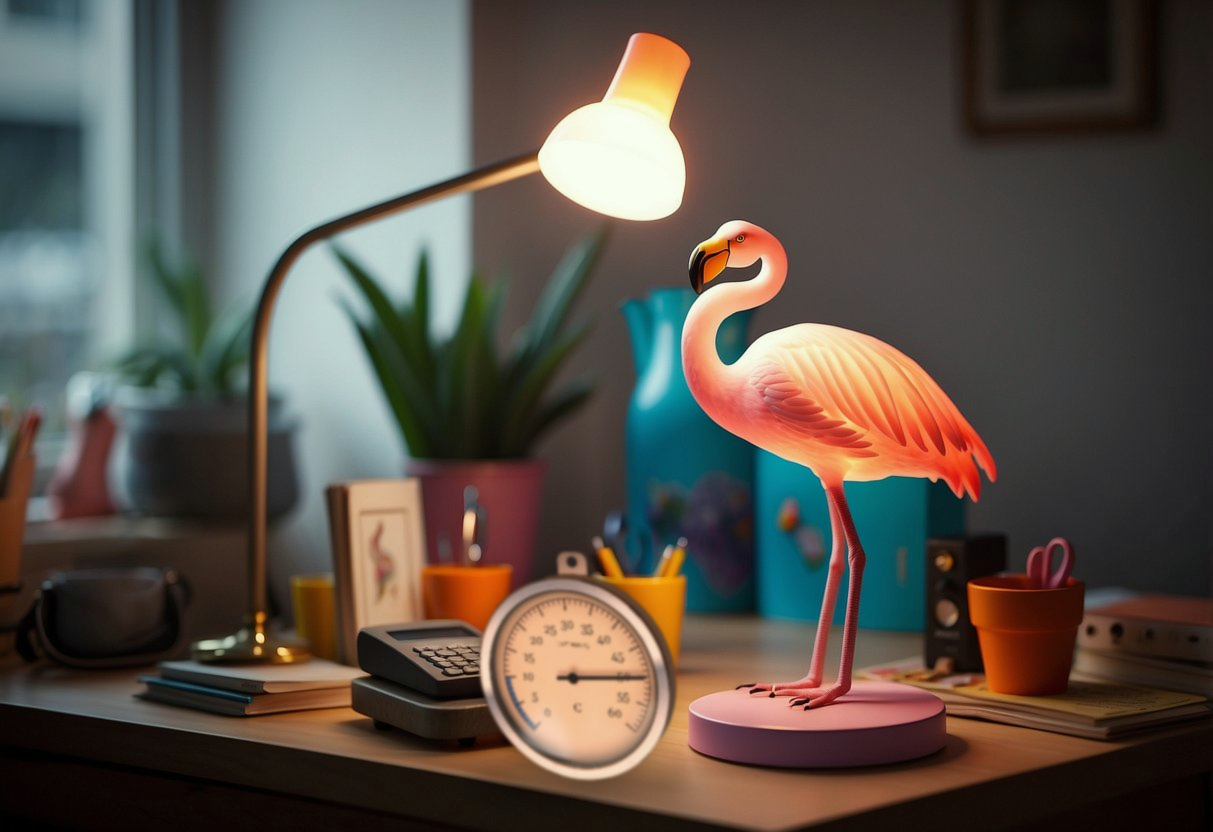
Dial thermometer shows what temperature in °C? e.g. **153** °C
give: **50** °C
